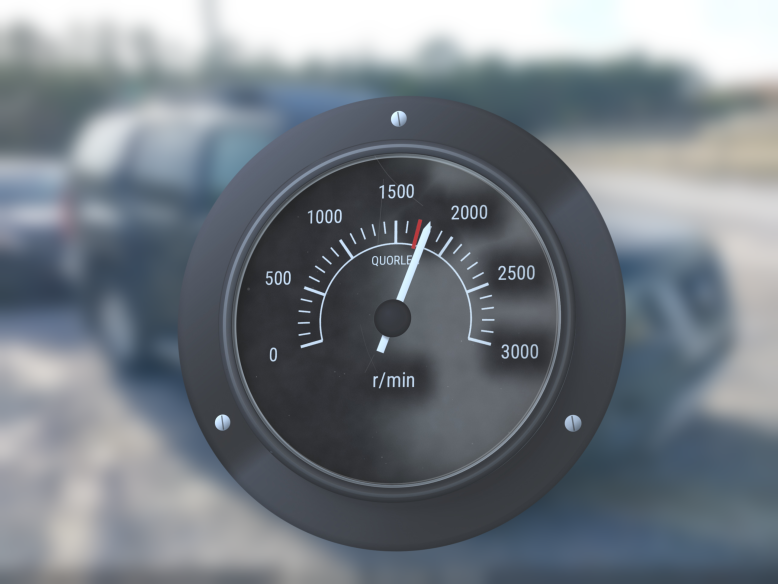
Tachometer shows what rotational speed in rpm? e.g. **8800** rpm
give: **1800** rpm
